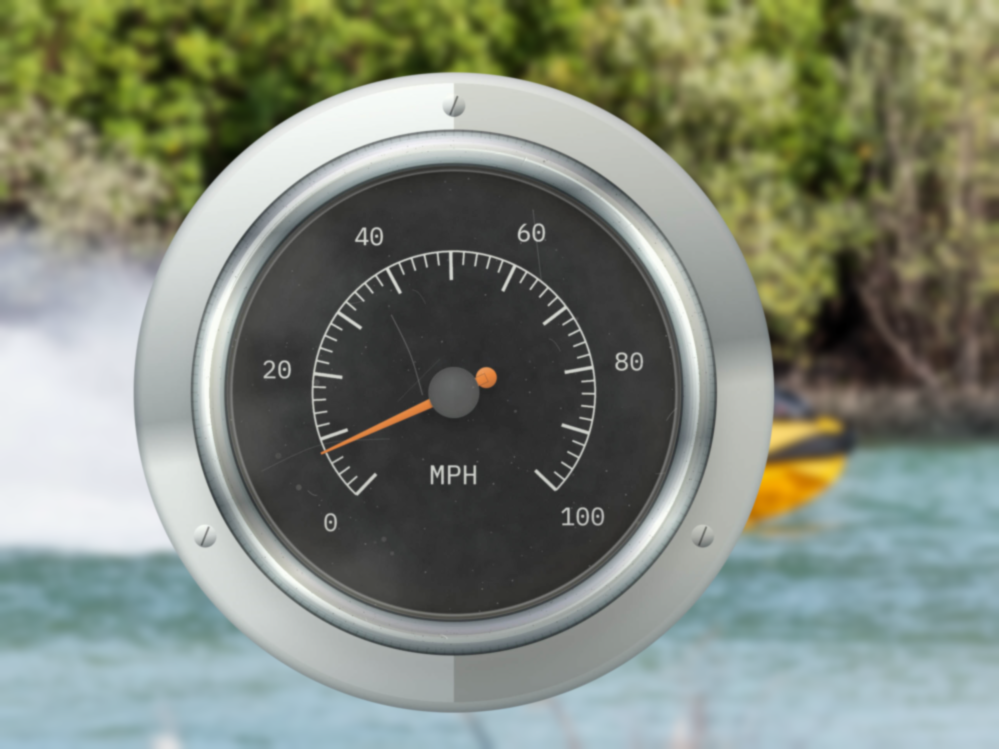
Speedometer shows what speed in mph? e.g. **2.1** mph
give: **8** mph
